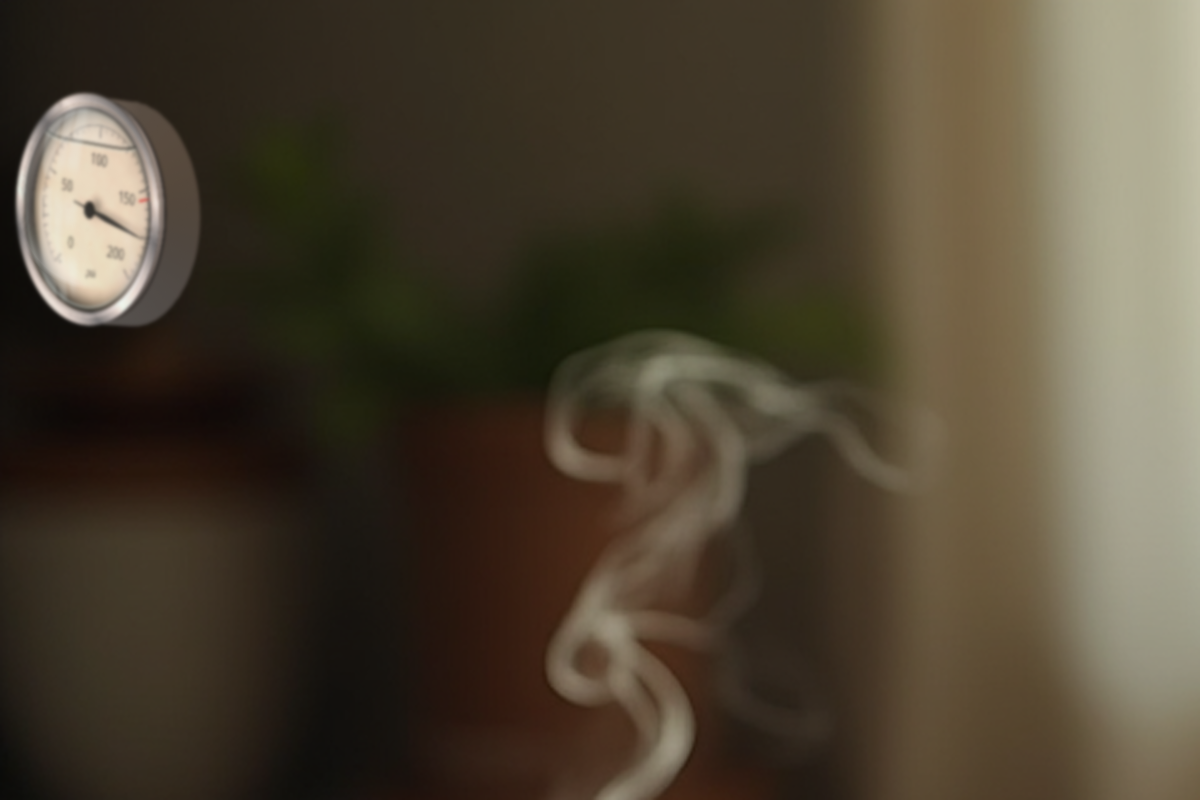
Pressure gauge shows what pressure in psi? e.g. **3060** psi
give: **175** psi
